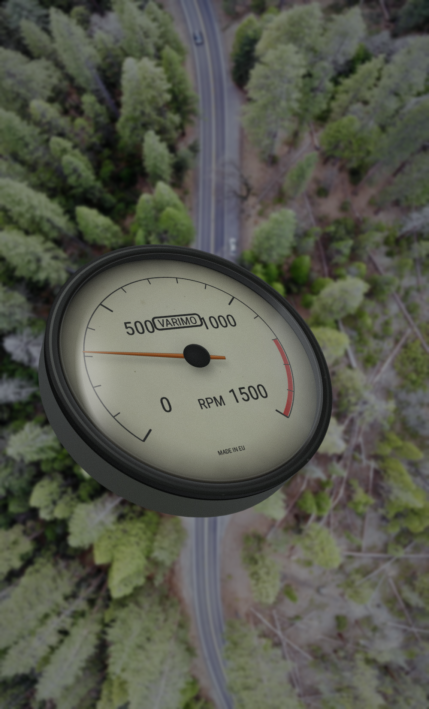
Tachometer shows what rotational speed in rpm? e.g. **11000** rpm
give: **300** rpm
